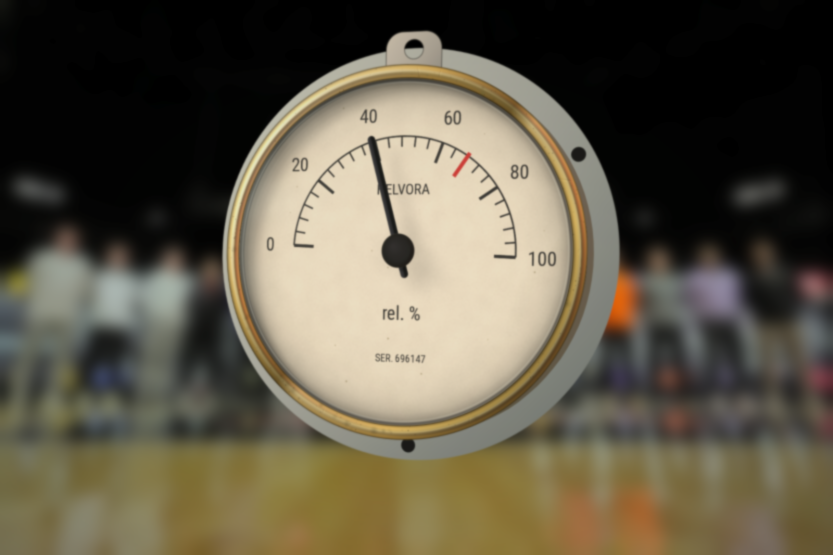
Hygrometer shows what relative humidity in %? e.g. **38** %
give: **40** %
